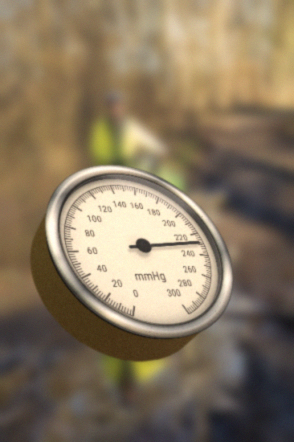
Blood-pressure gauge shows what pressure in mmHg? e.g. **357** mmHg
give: **230** mmHg
